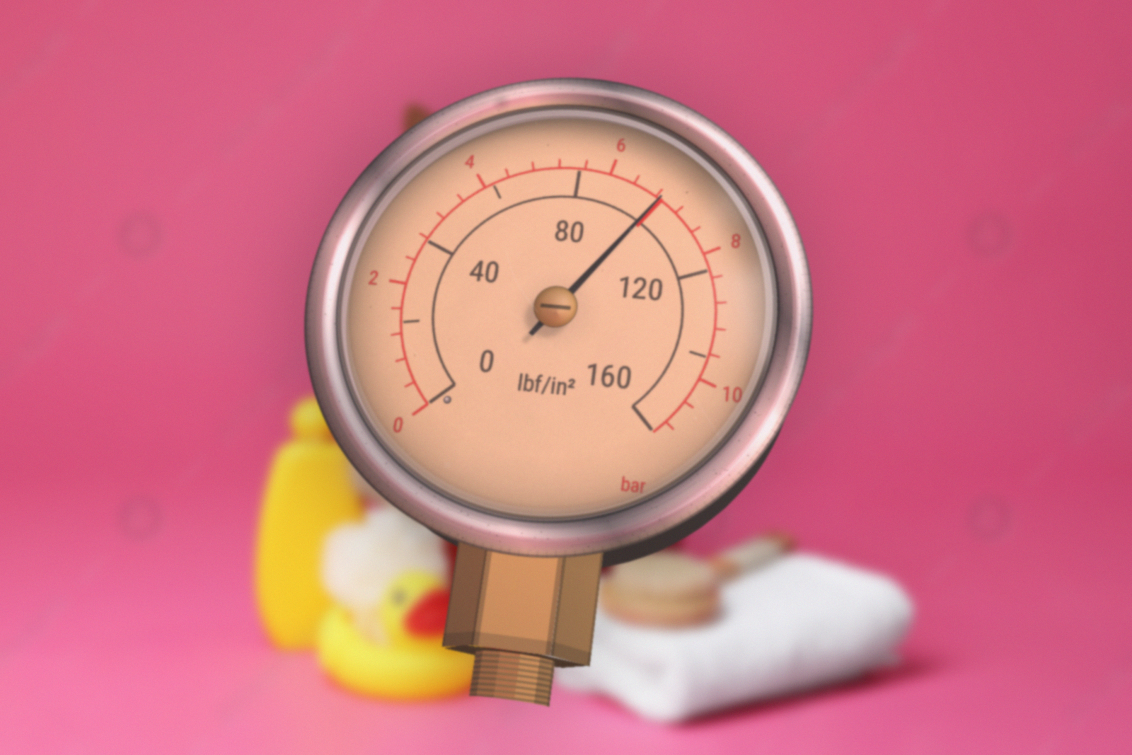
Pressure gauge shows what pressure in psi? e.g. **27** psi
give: **100** psi
